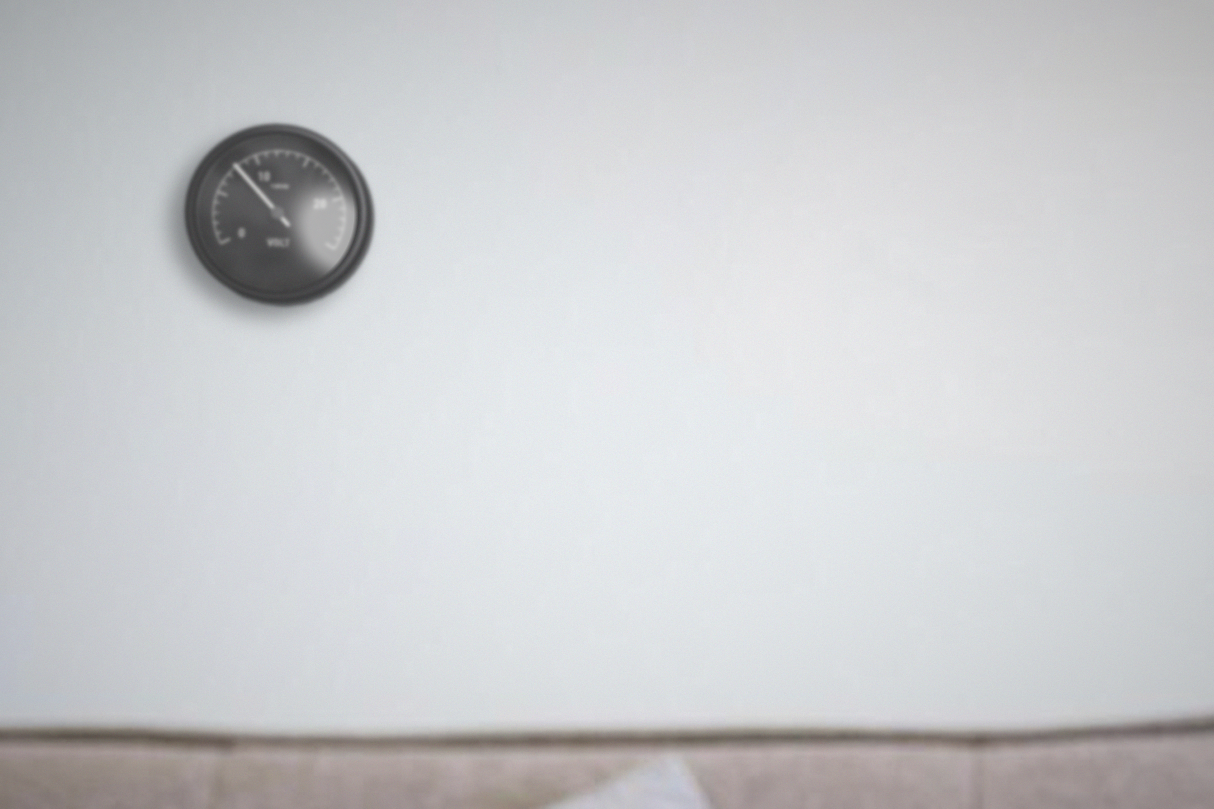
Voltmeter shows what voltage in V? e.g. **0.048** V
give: **8** V
